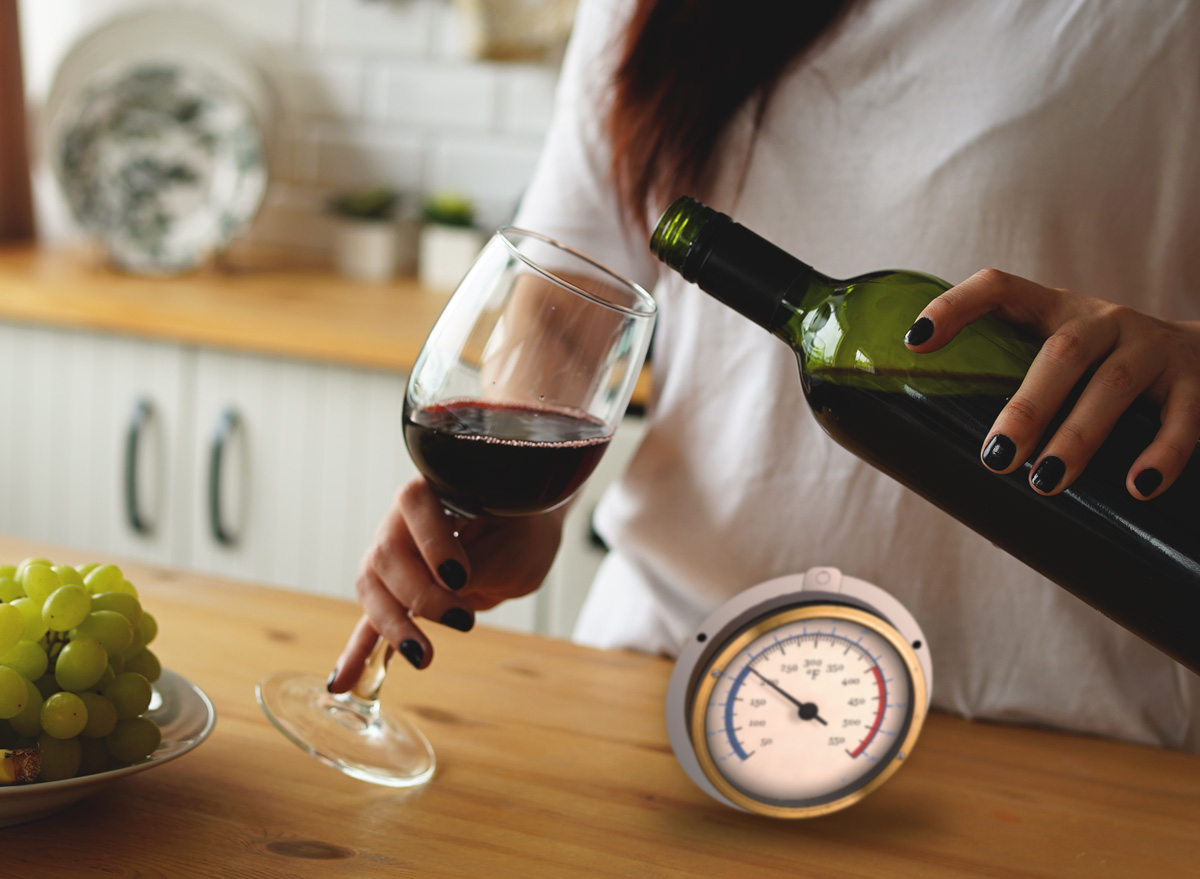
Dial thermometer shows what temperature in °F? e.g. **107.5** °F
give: **200** °F
